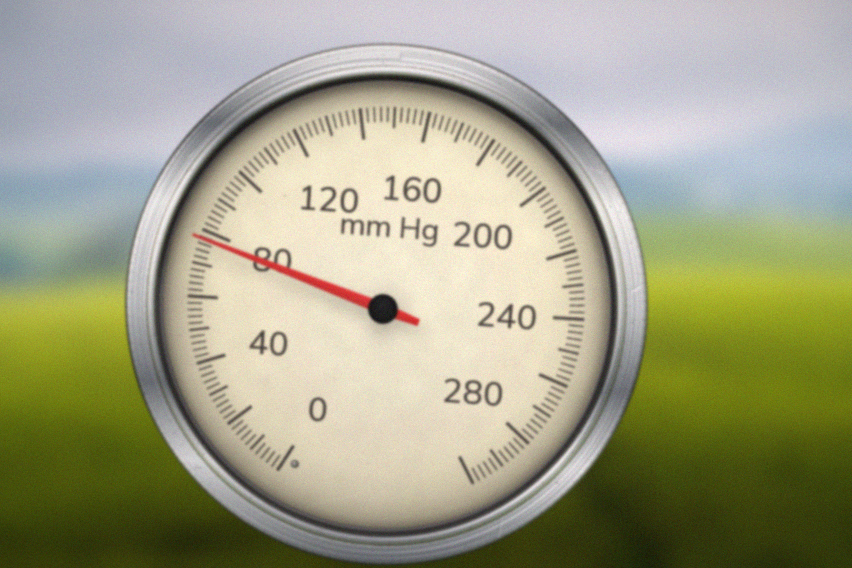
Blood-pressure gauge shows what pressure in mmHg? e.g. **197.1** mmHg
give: **78** mmHg
